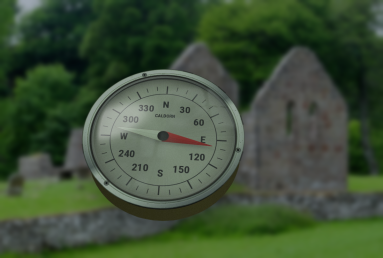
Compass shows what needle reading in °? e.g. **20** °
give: **100** °
